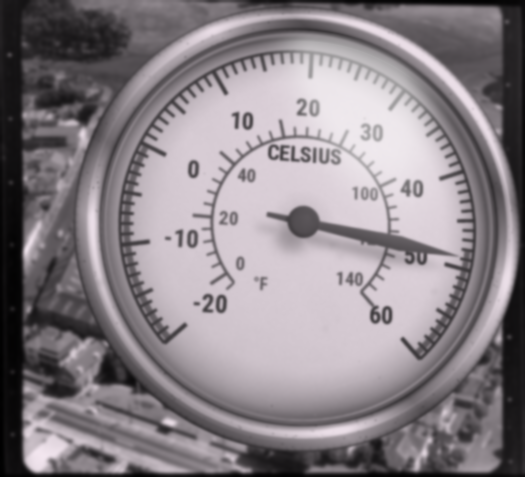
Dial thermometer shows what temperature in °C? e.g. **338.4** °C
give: **49** °C
